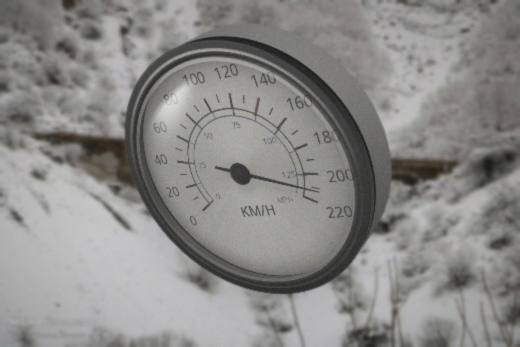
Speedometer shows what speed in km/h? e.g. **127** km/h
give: **210** km/h
